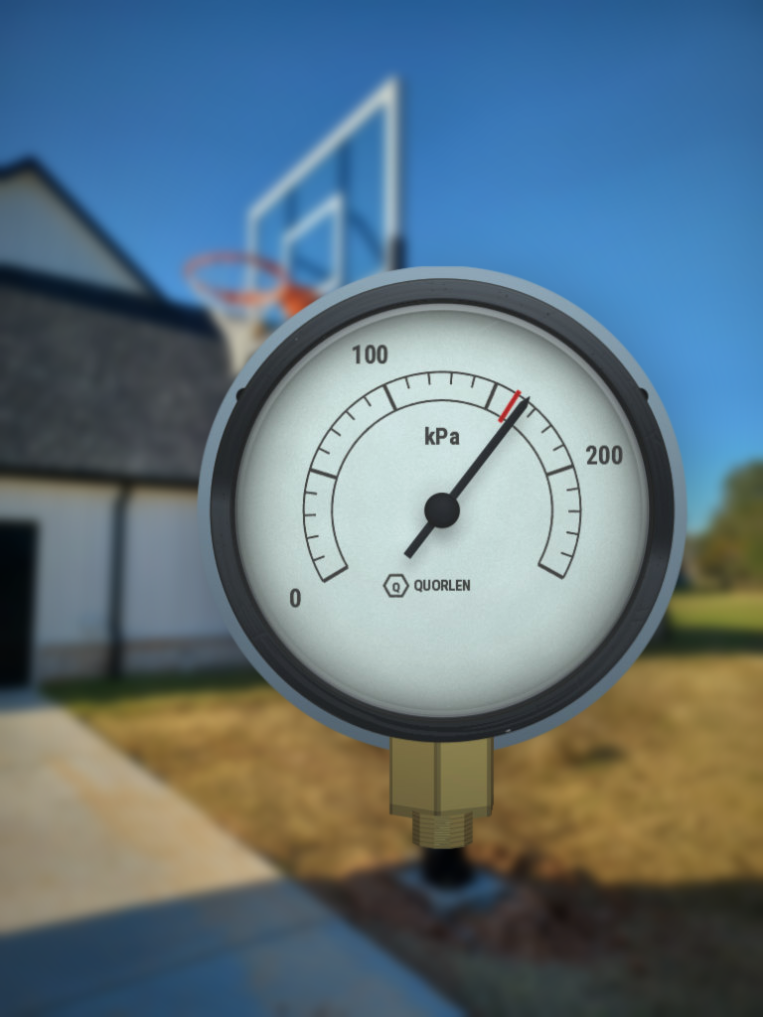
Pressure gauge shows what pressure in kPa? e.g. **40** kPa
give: **165** kPa
